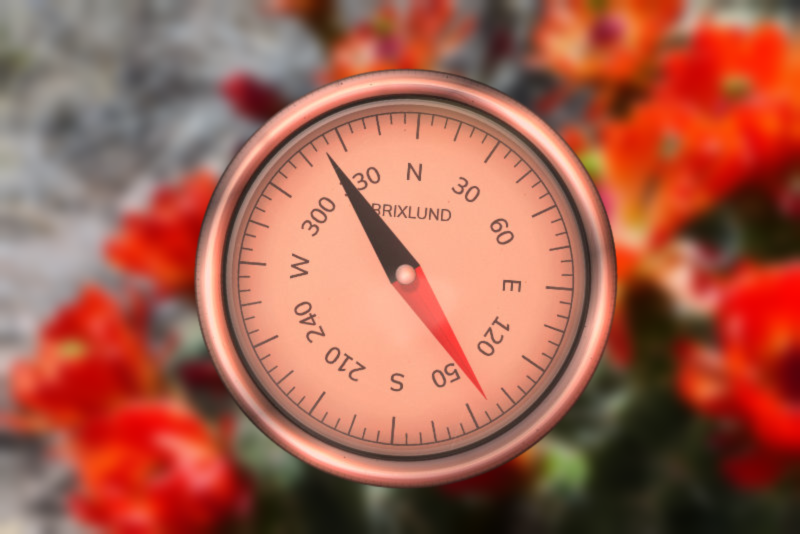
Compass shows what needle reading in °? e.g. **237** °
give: **142.5** °
